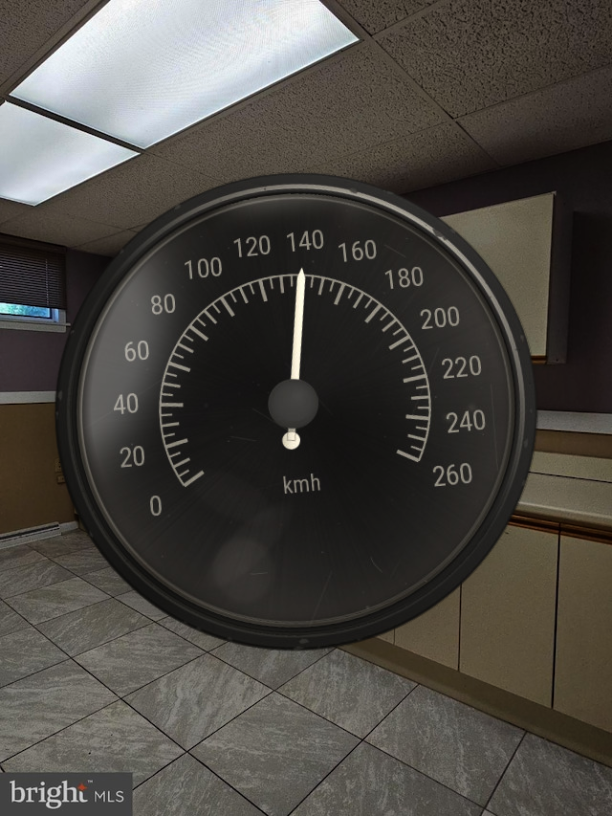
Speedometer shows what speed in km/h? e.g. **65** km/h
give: **140** km/h
